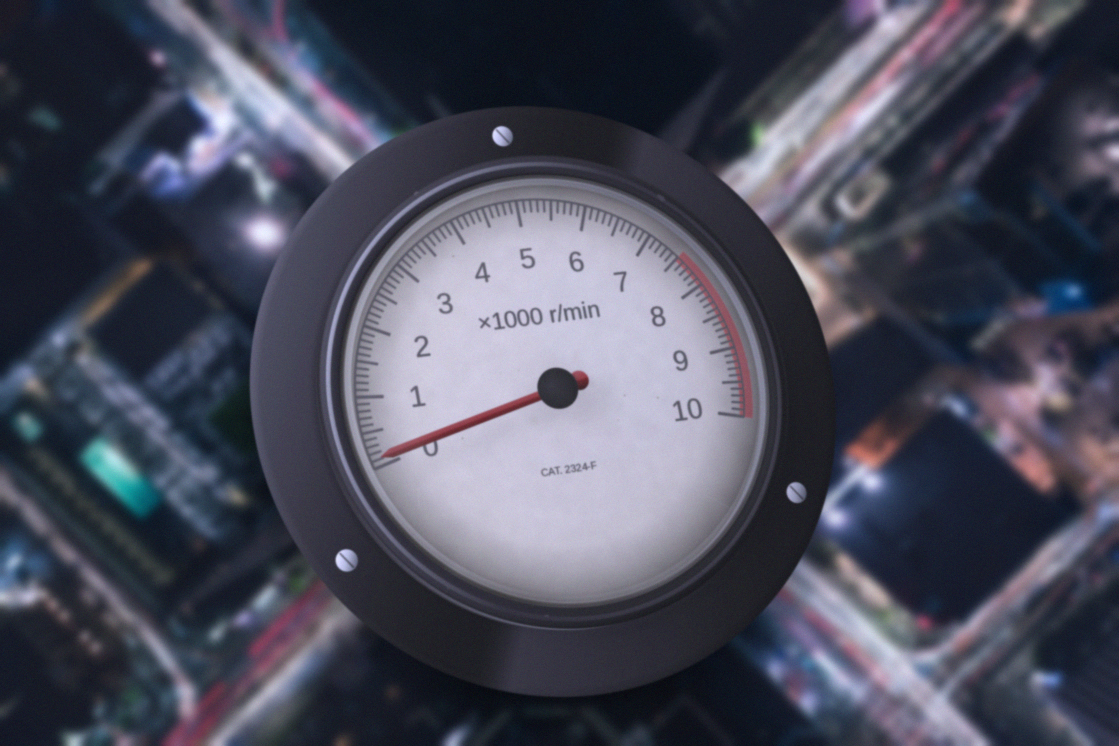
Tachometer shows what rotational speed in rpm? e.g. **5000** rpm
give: **100** rpm
